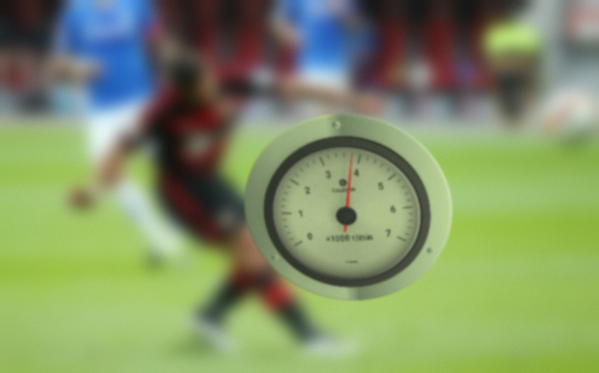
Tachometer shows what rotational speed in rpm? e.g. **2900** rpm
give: **3800** rpm
